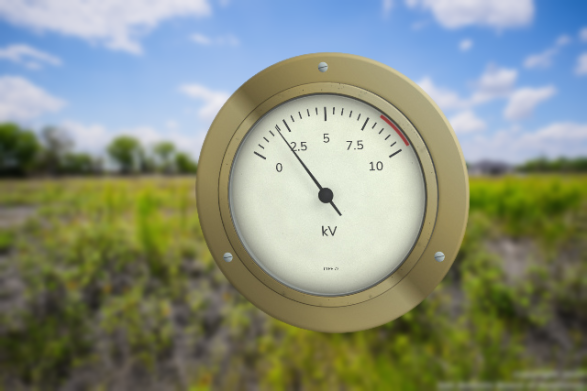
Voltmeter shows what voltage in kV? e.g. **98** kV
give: **2** kV
